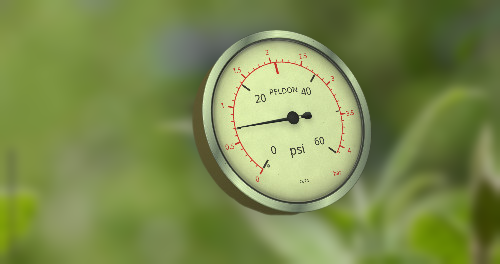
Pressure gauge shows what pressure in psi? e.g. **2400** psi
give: **10** psi
